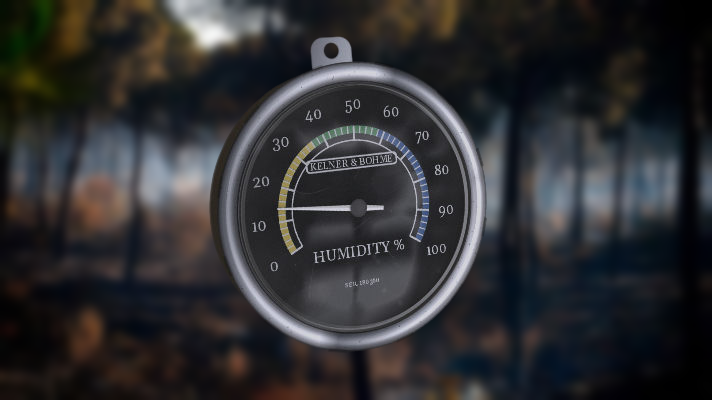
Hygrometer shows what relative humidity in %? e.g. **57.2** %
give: **14** %
